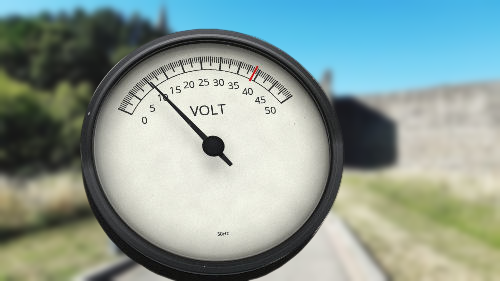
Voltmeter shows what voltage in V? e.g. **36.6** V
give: **10** V
